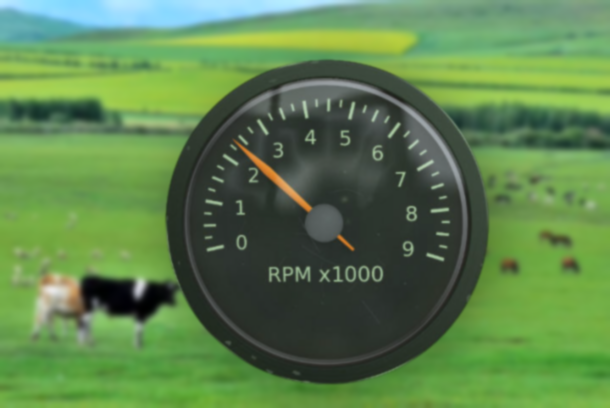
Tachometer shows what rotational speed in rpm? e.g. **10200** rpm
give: **2375** rpm
